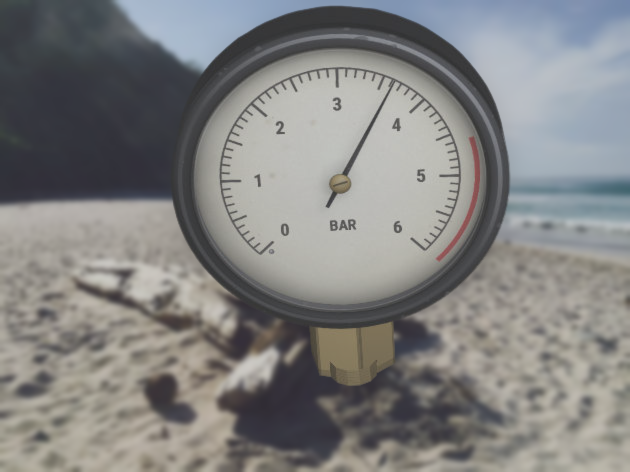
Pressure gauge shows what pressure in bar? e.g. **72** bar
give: **3.6** bar
